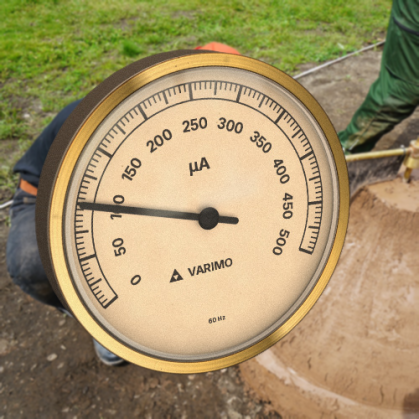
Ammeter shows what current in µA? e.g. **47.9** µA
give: **100** µA
